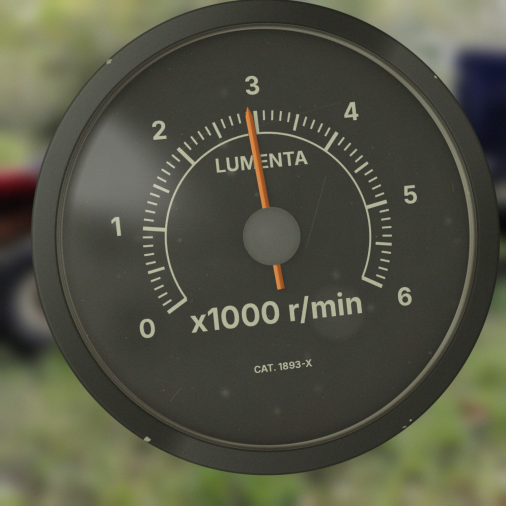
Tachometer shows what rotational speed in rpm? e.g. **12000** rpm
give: **2900** rpm
